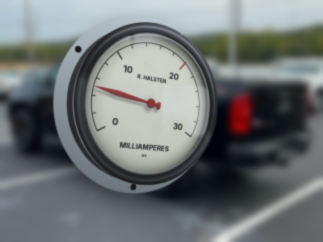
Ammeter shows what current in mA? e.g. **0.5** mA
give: **5** mA
